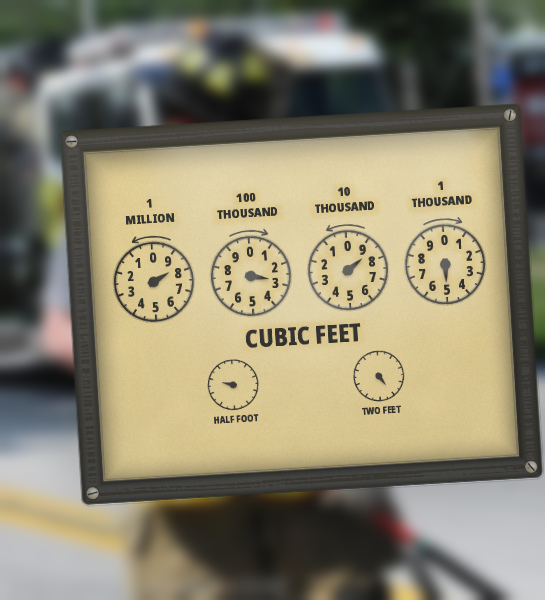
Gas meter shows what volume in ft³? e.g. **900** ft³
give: **828500** ft³
